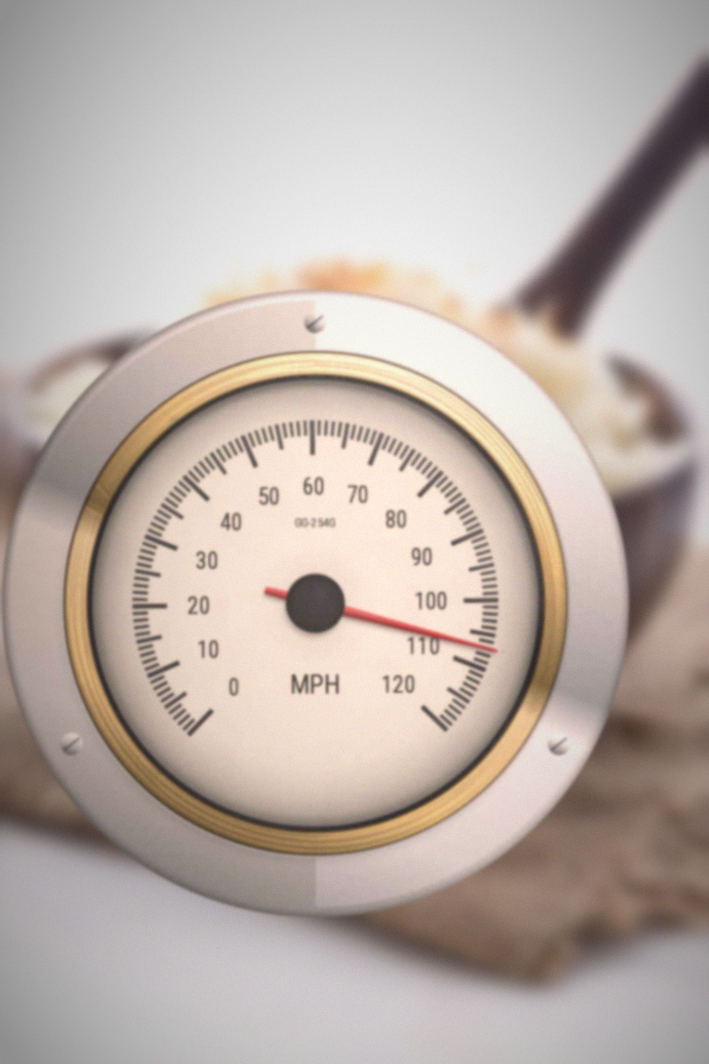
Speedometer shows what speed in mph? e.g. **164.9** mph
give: **107** mph
